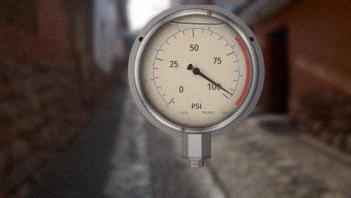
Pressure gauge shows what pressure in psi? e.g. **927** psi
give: **97.5** psi
